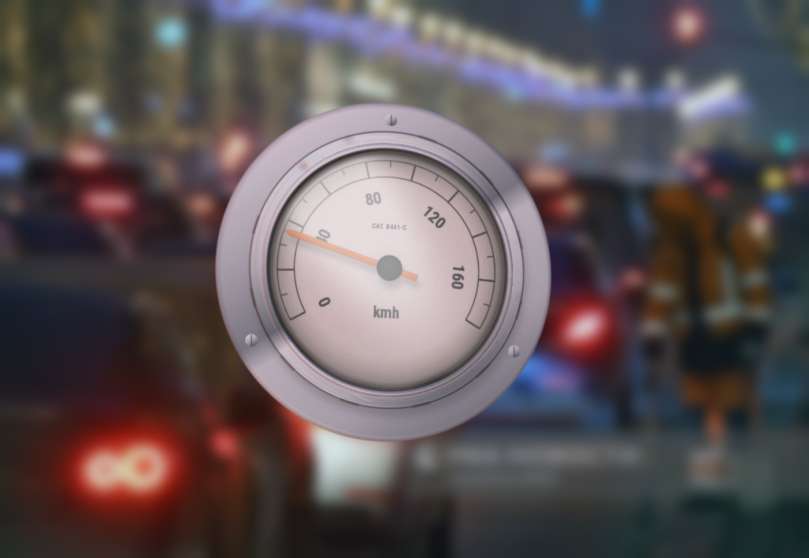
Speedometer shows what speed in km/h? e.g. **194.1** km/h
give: **35** km/h
